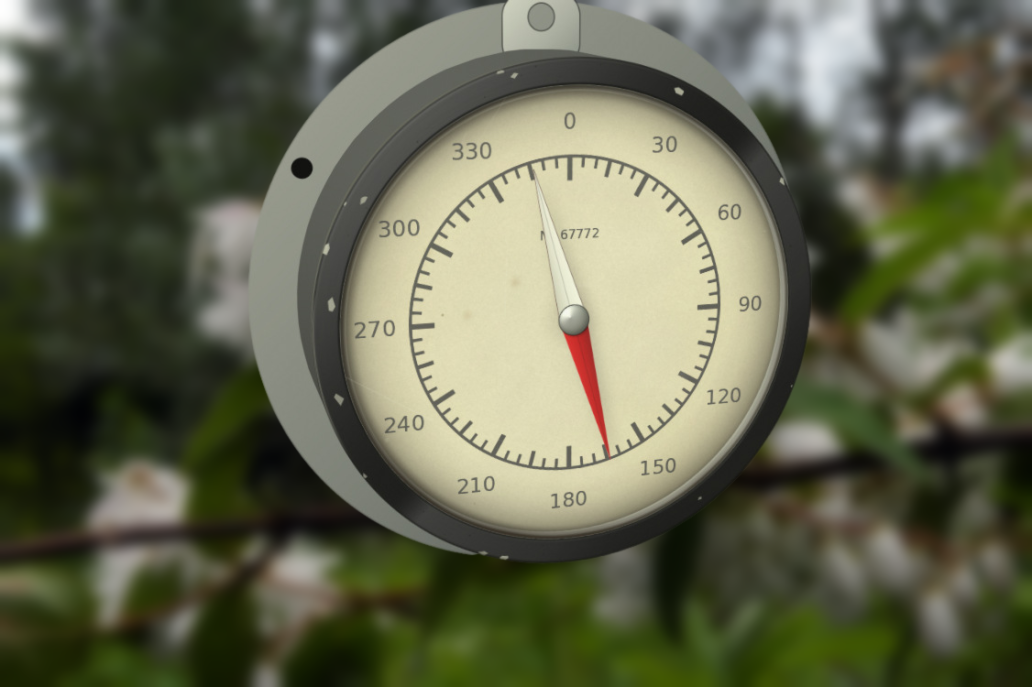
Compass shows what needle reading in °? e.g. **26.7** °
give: **165** °
